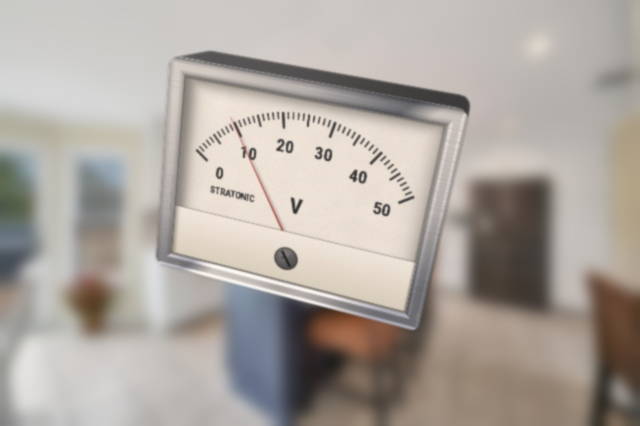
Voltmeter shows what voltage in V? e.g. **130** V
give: **10** V
